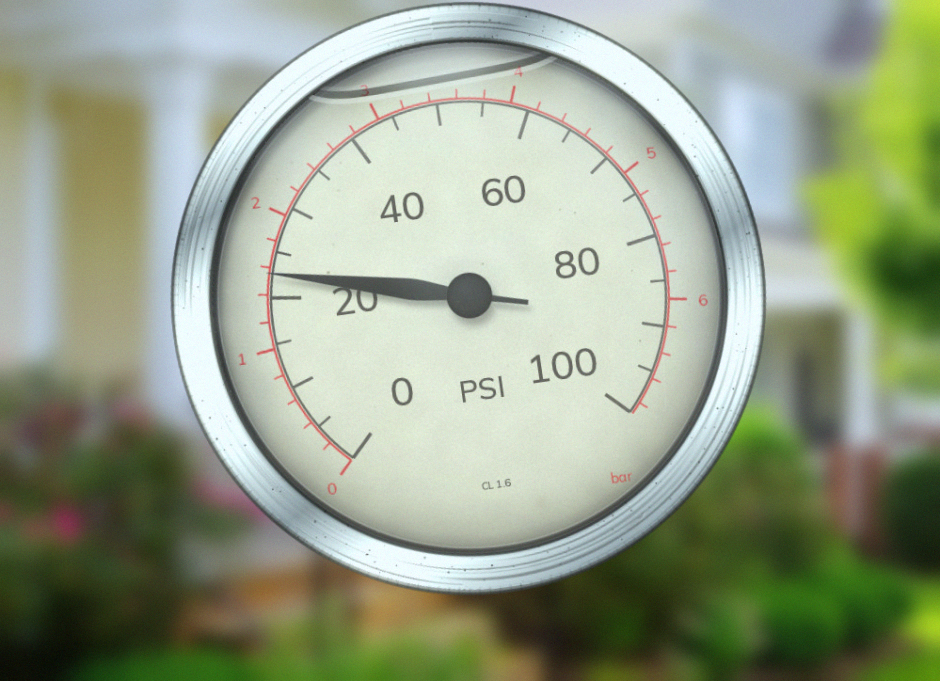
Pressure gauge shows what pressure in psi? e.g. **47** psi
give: **22.5** psi
